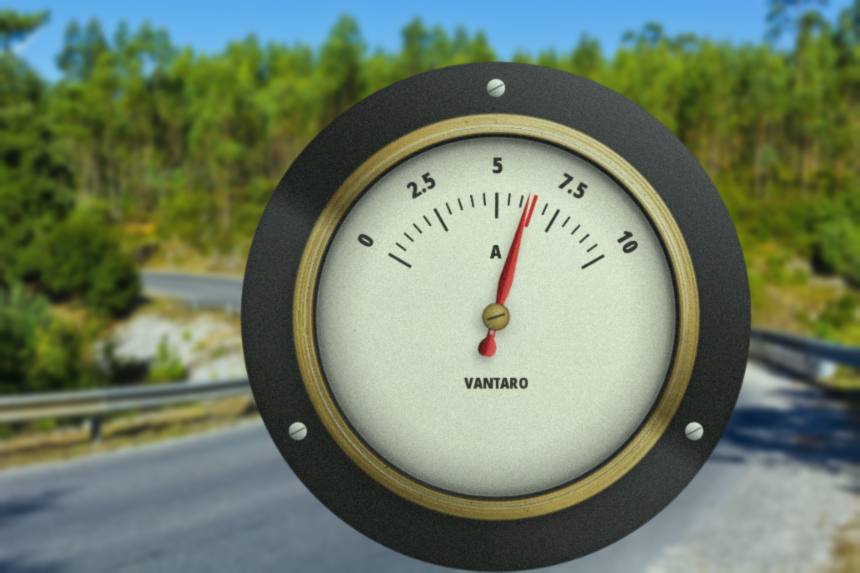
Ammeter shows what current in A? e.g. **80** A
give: **6.25** A
